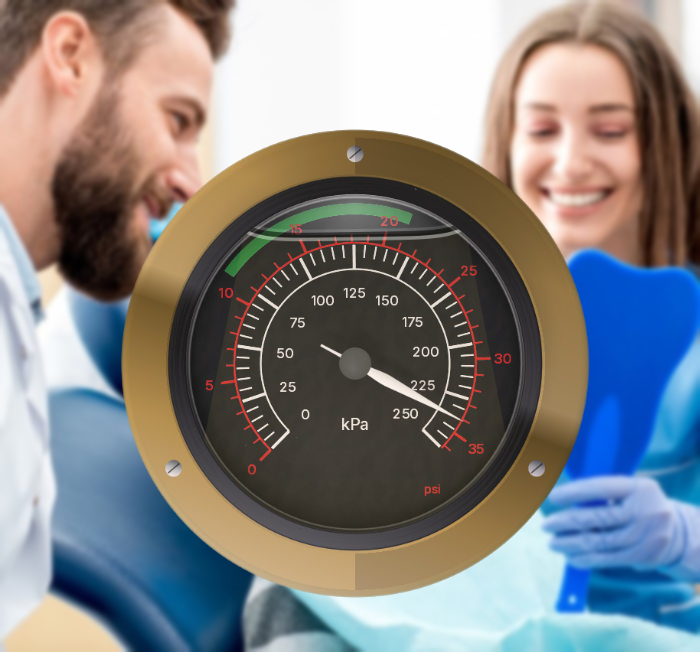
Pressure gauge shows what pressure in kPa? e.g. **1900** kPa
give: **235** kPa
